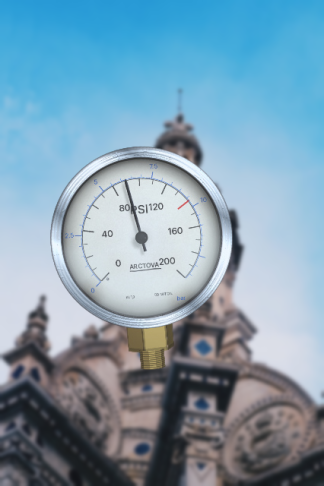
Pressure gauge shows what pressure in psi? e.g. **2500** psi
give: **90** psi
